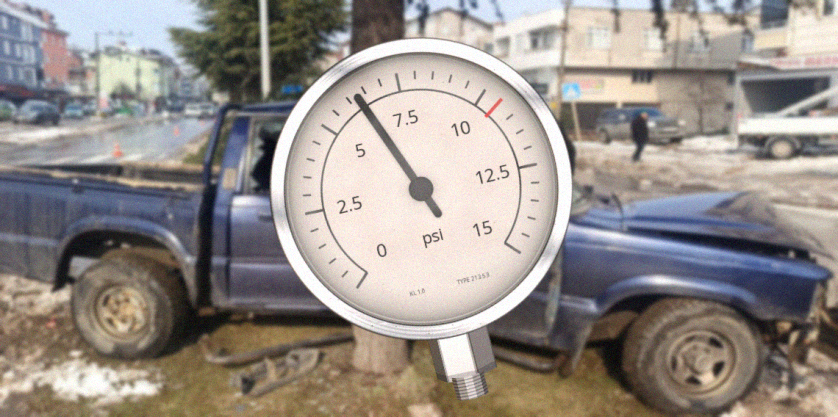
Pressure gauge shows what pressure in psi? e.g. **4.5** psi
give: **6.25** psi
